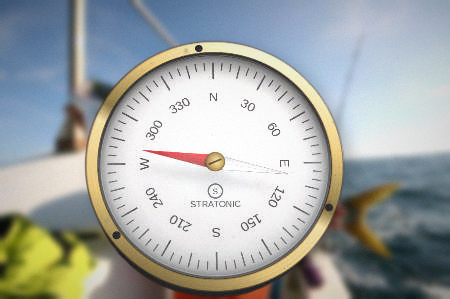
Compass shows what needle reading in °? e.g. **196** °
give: **280** °
